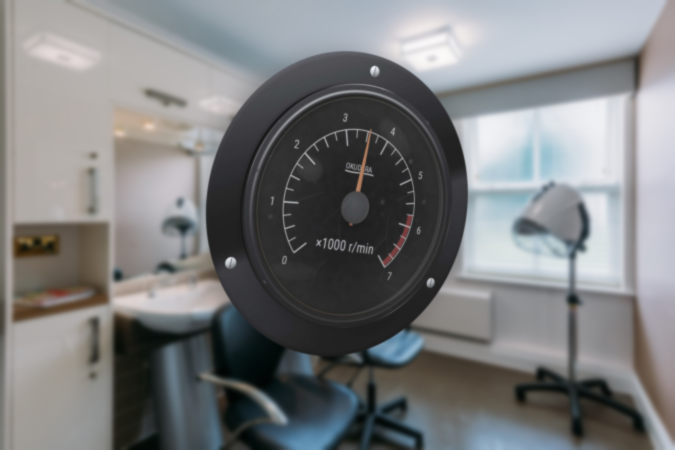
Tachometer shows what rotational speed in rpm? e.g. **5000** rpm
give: **3500** rpm
